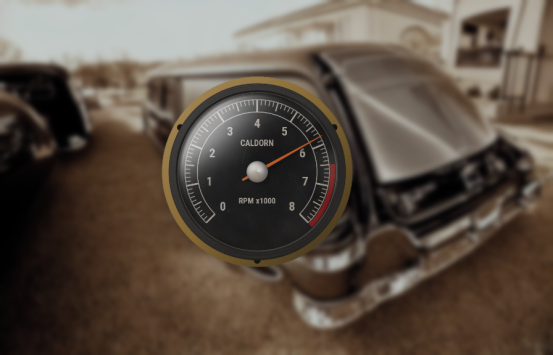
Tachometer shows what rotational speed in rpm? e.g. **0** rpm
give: **5800** rpm
